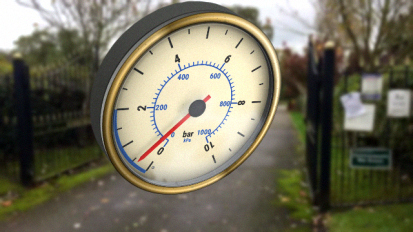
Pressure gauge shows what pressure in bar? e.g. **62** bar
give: **0.5** bar
